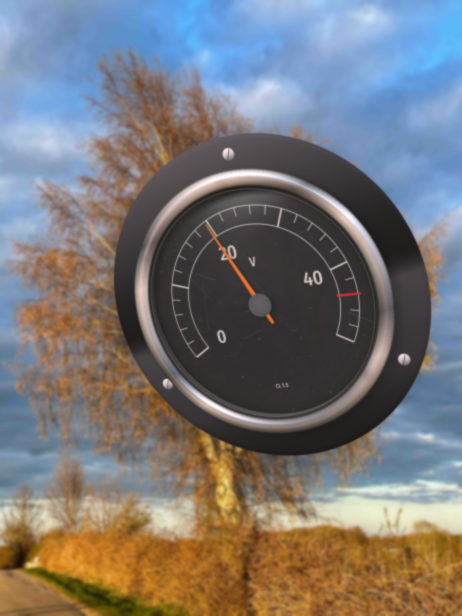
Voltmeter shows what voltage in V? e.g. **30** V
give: **20** V
